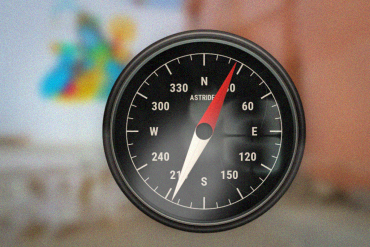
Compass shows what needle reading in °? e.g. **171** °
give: **25** °
